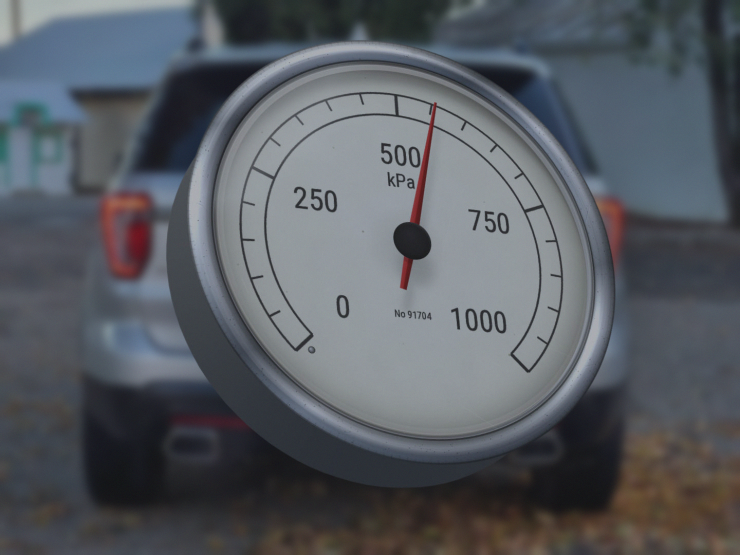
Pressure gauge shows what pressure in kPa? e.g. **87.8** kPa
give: **550** kPa
